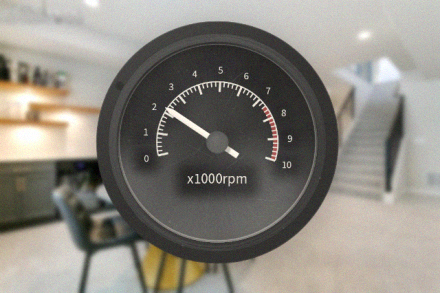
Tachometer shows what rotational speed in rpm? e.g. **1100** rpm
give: **2200** rpm
